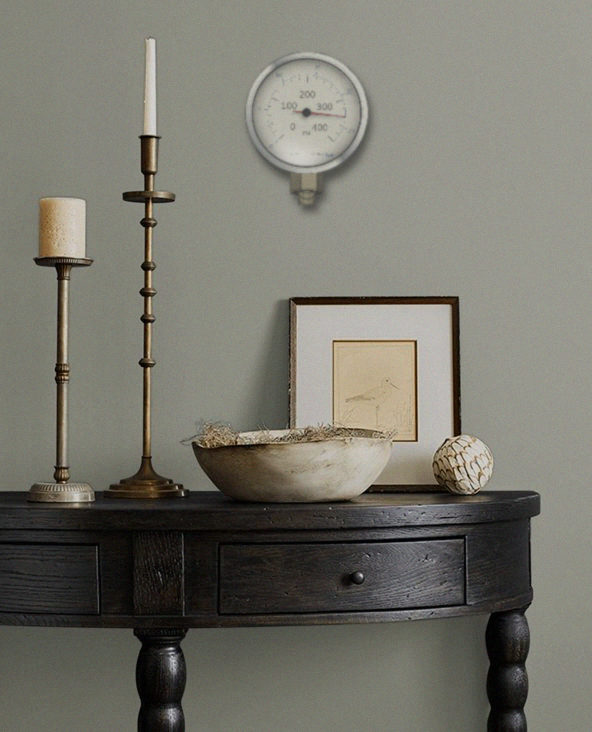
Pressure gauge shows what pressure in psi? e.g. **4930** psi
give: **340** psi
